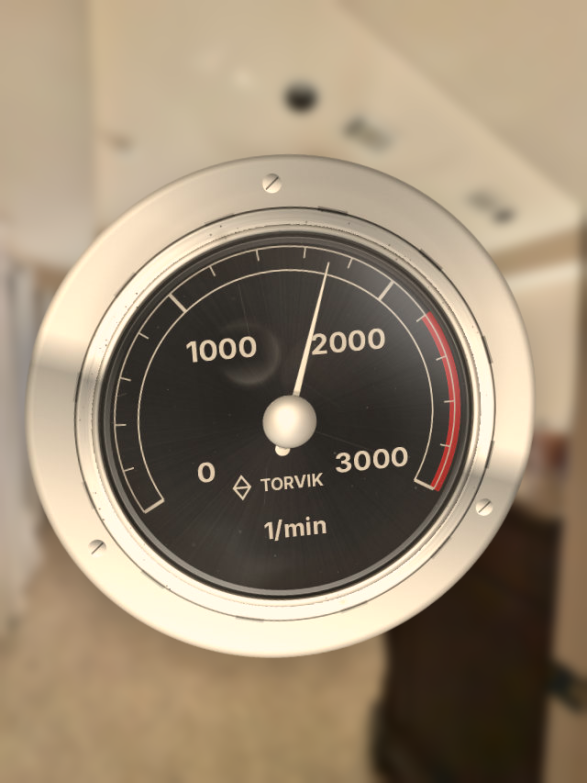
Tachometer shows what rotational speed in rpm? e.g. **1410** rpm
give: **1700** rpm
